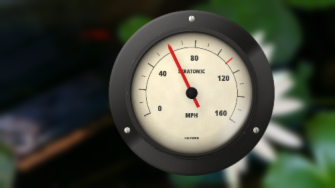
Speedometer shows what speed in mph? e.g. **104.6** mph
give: **60** mph
